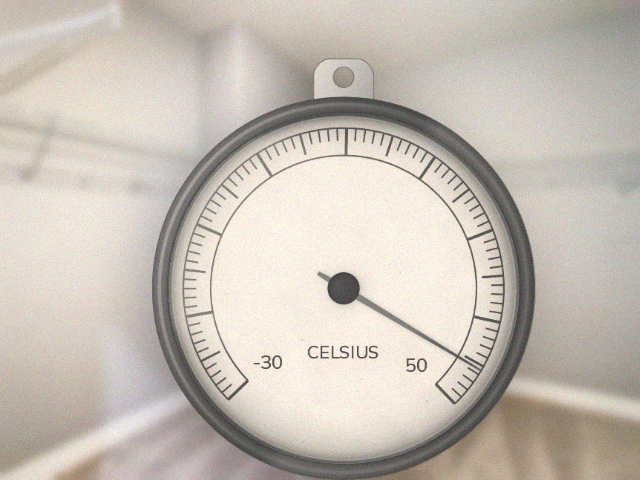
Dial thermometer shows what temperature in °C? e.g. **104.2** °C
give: **45.5** °C
